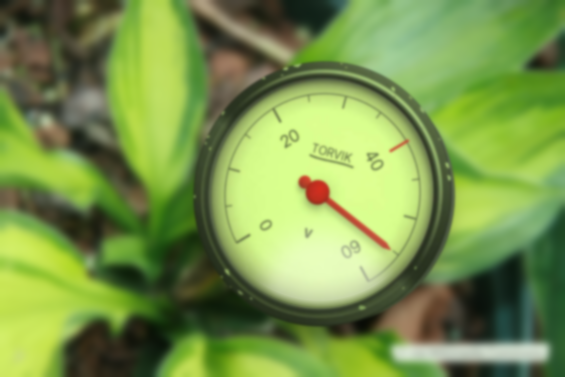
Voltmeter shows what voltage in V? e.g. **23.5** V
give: **55** V
